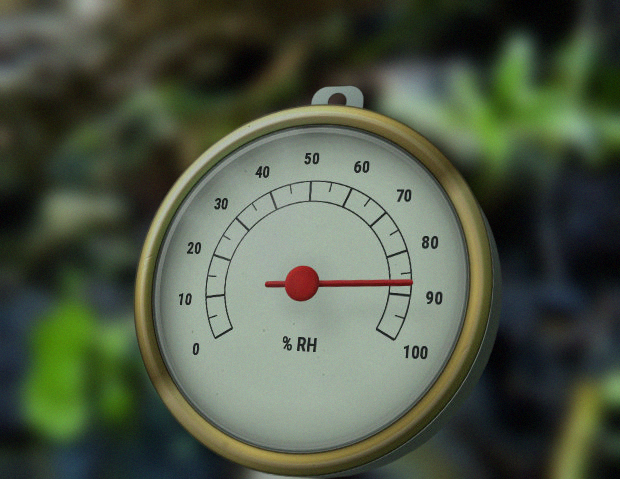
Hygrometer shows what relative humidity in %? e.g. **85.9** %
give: **87.5** %
